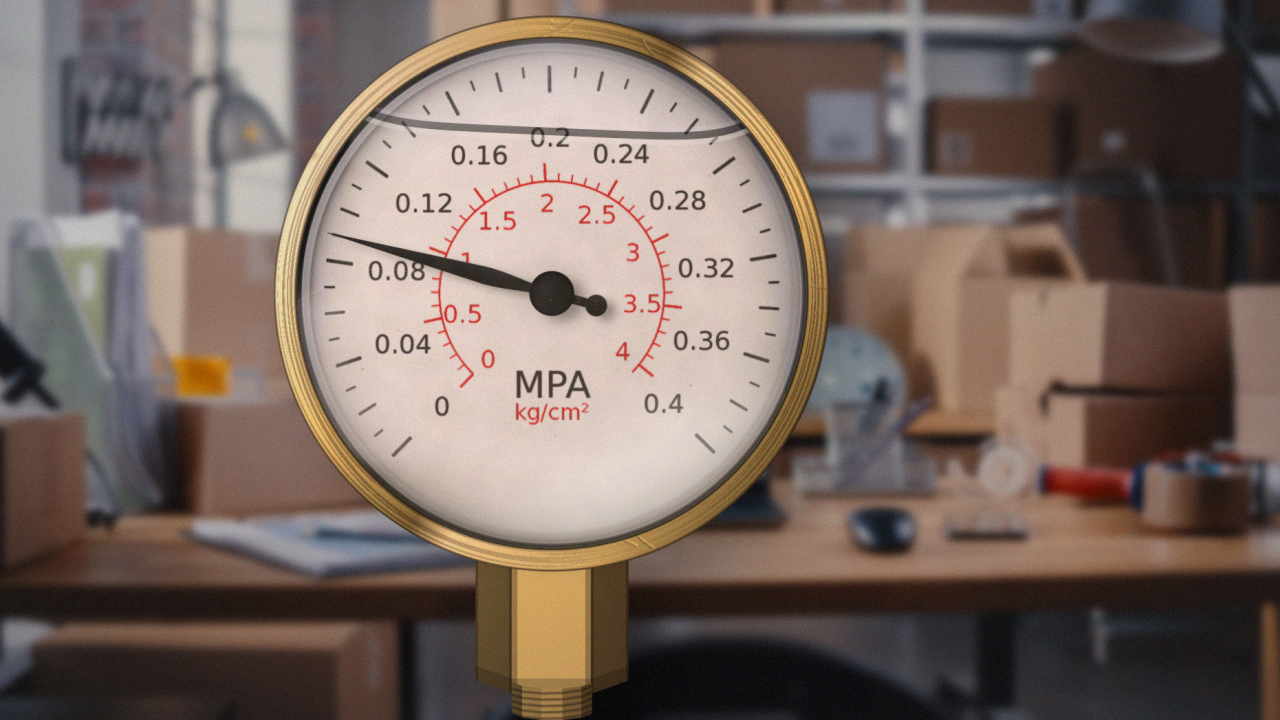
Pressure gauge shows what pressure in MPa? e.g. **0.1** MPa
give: **0.09** MPa
